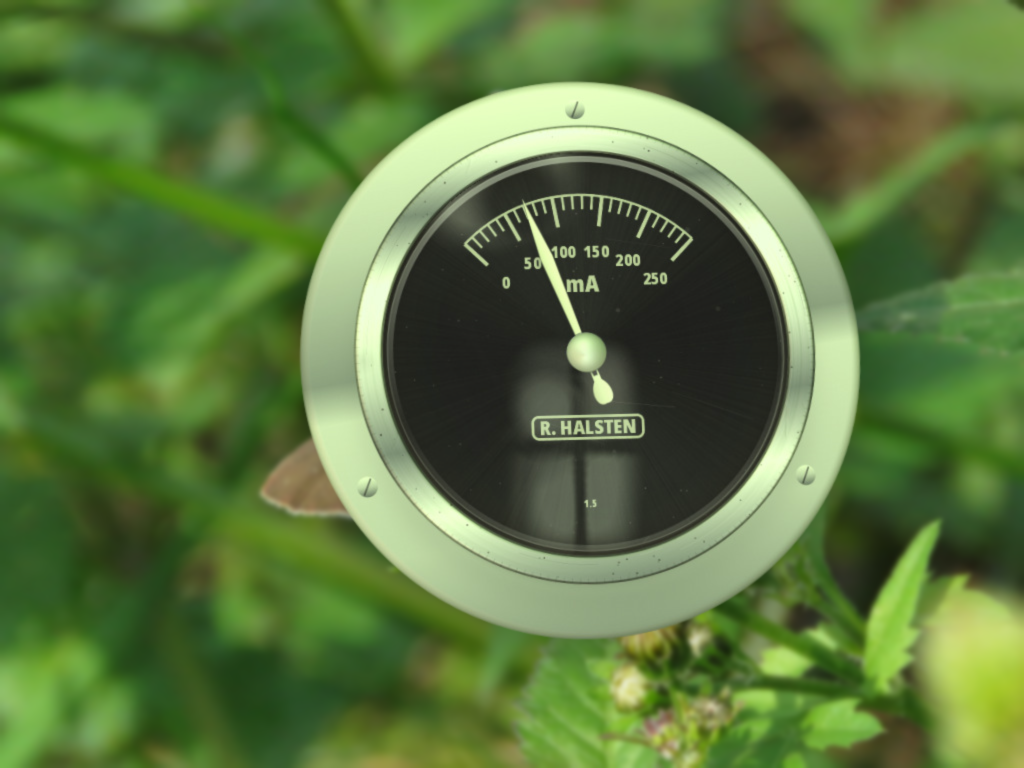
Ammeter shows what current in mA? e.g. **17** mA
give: **70** mA
